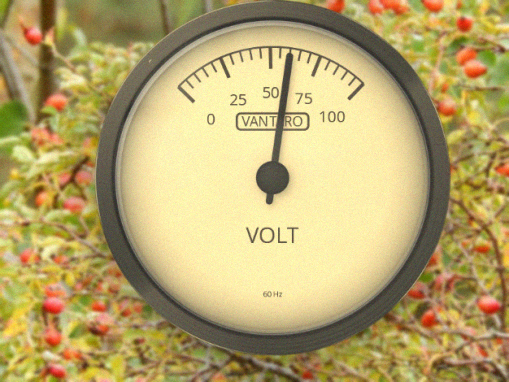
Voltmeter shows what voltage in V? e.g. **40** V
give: **60** V
